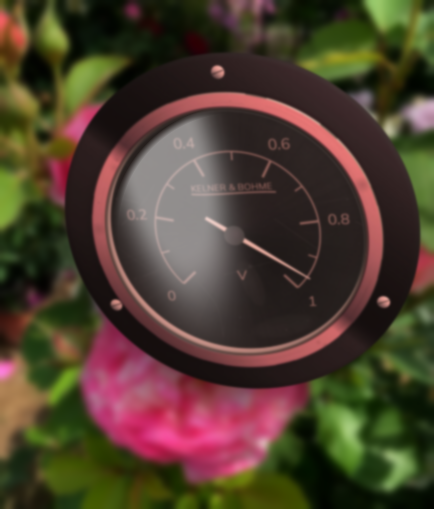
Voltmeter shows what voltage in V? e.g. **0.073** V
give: **0.95** V
